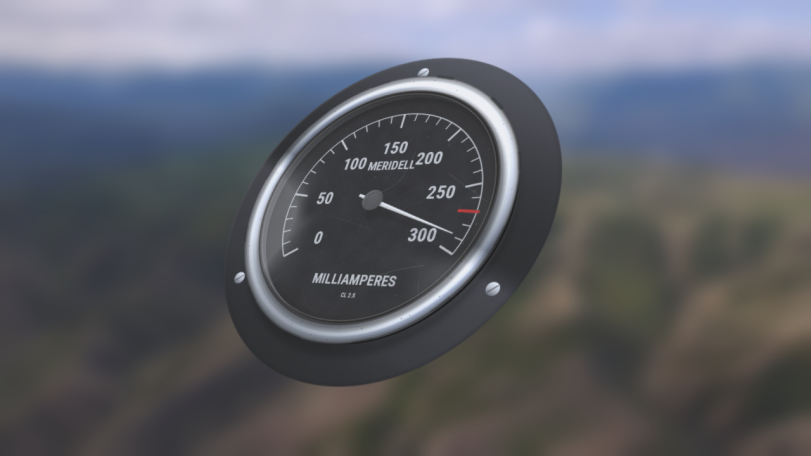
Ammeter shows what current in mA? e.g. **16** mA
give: **290** mA
